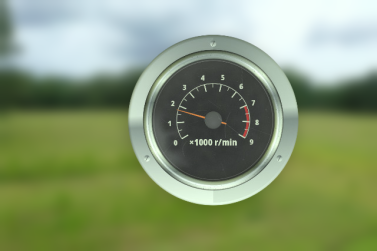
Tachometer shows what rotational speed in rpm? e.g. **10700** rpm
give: **1750** rpm
